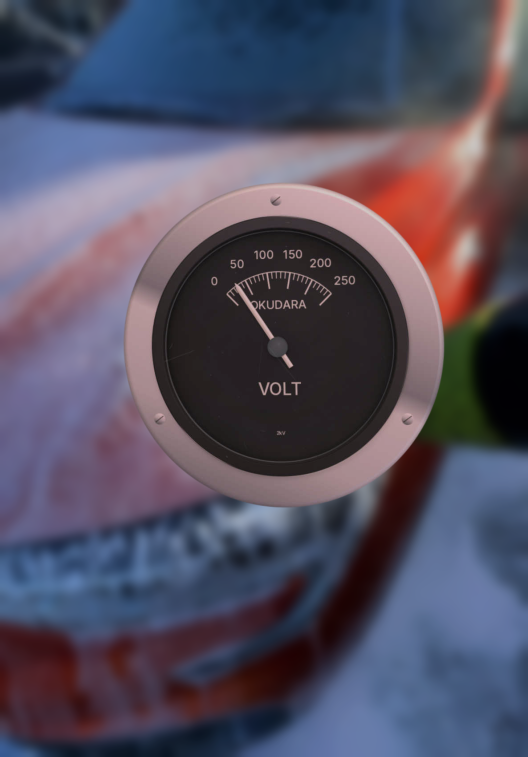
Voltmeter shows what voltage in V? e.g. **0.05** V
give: **30** V
